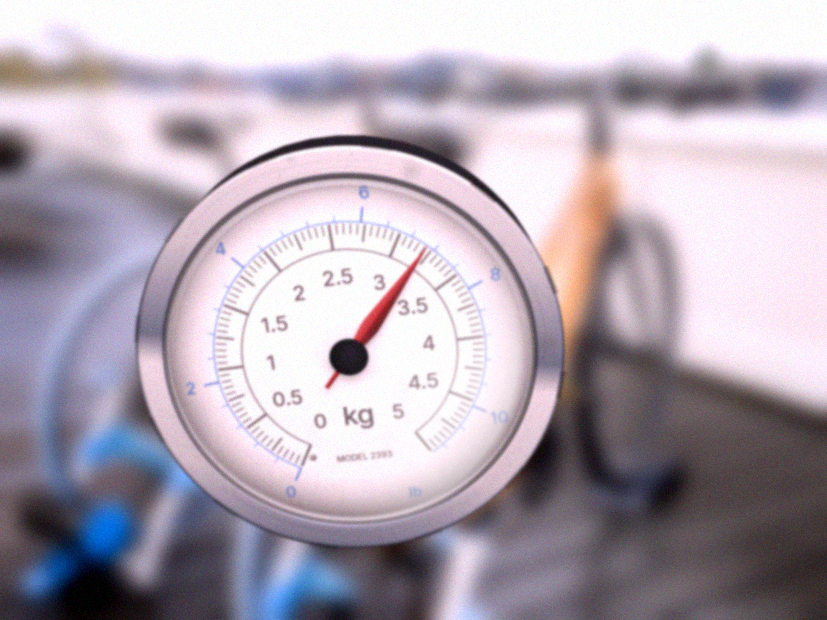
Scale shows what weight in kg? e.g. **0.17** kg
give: **3.2** kg
